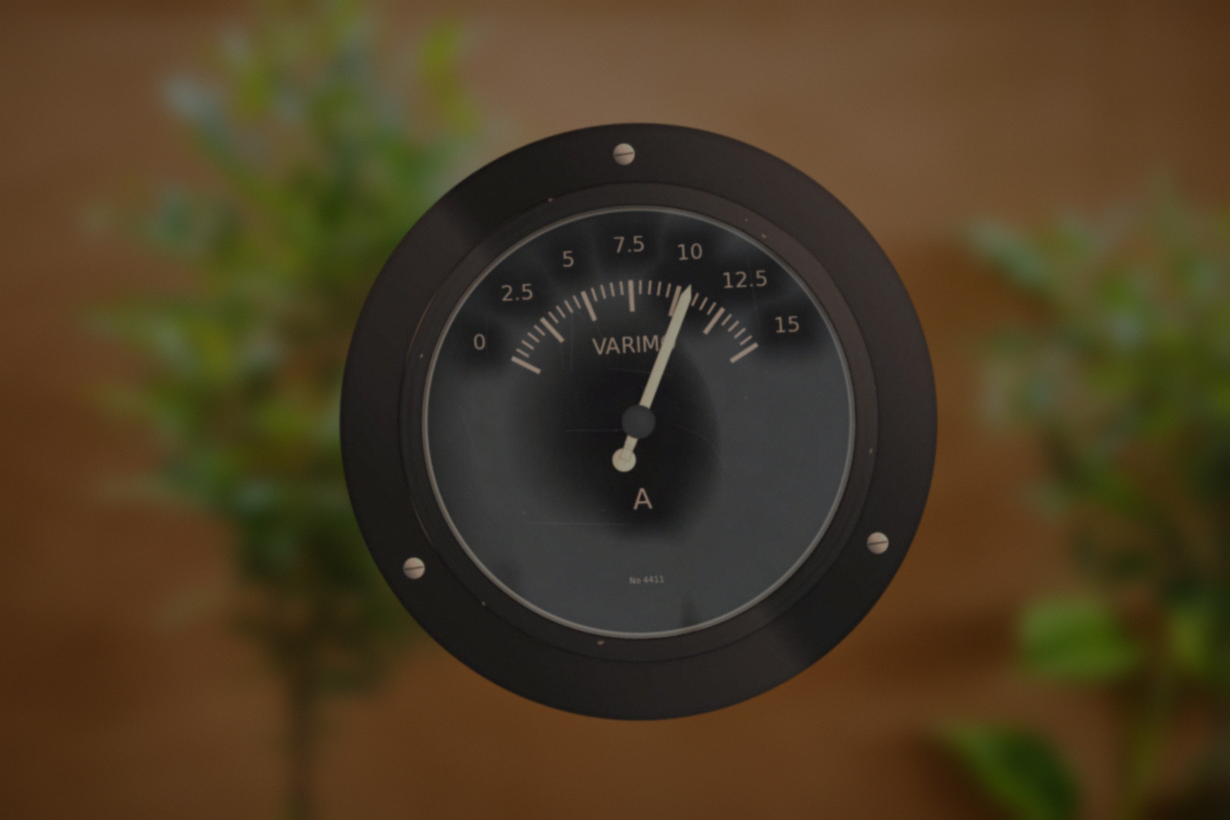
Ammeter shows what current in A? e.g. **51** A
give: **10.5** A
